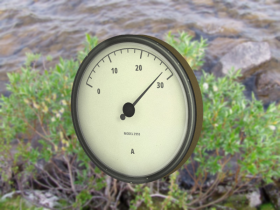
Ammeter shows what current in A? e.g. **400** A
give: **28** A
